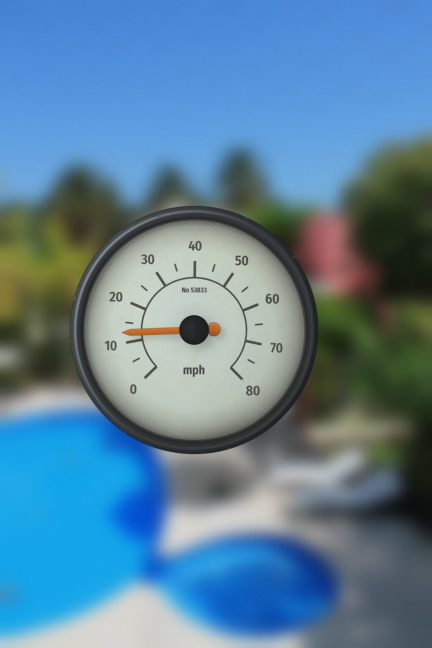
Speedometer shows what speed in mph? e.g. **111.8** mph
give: **12.5** mph
